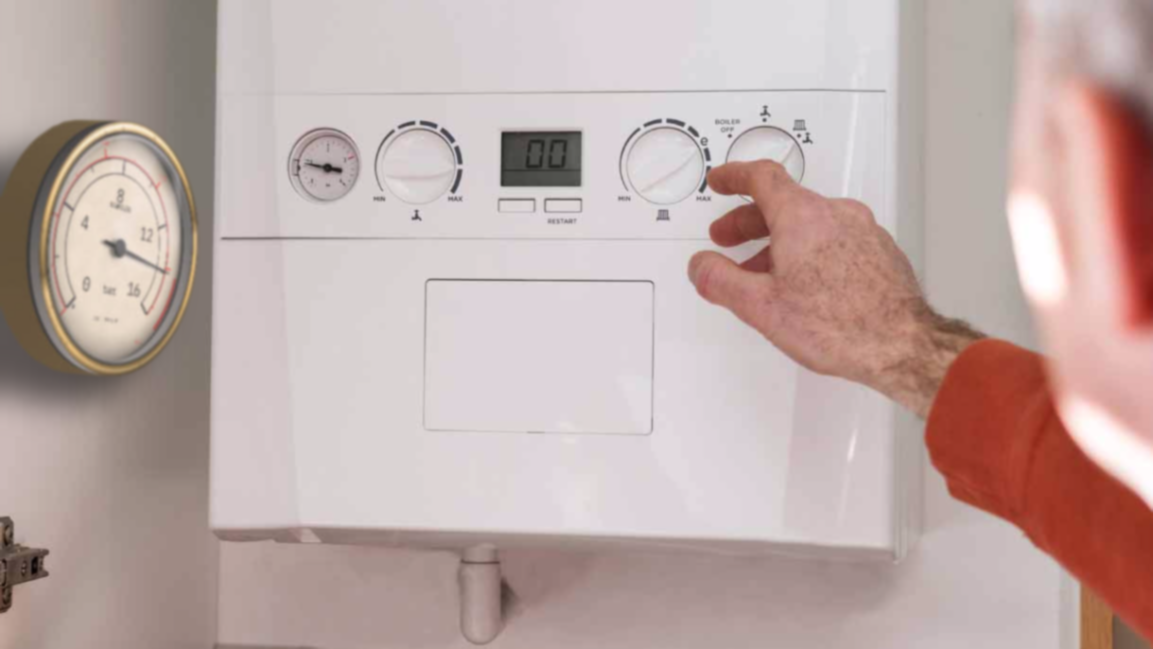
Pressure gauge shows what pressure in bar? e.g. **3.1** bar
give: **14** bar
